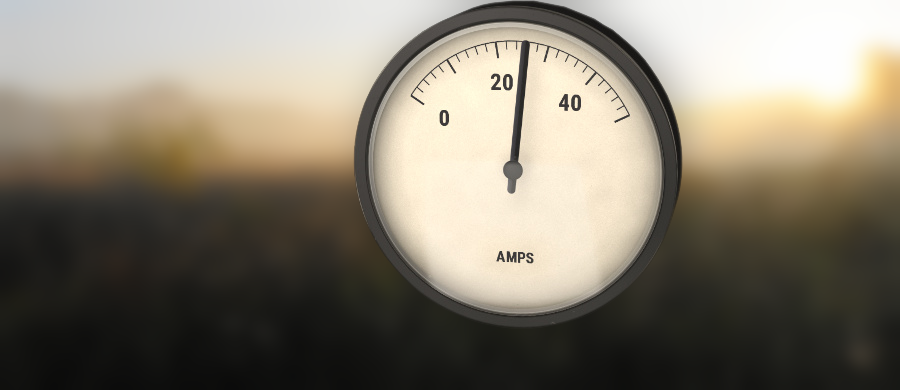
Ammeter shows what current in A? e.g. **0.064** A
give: **26** A
